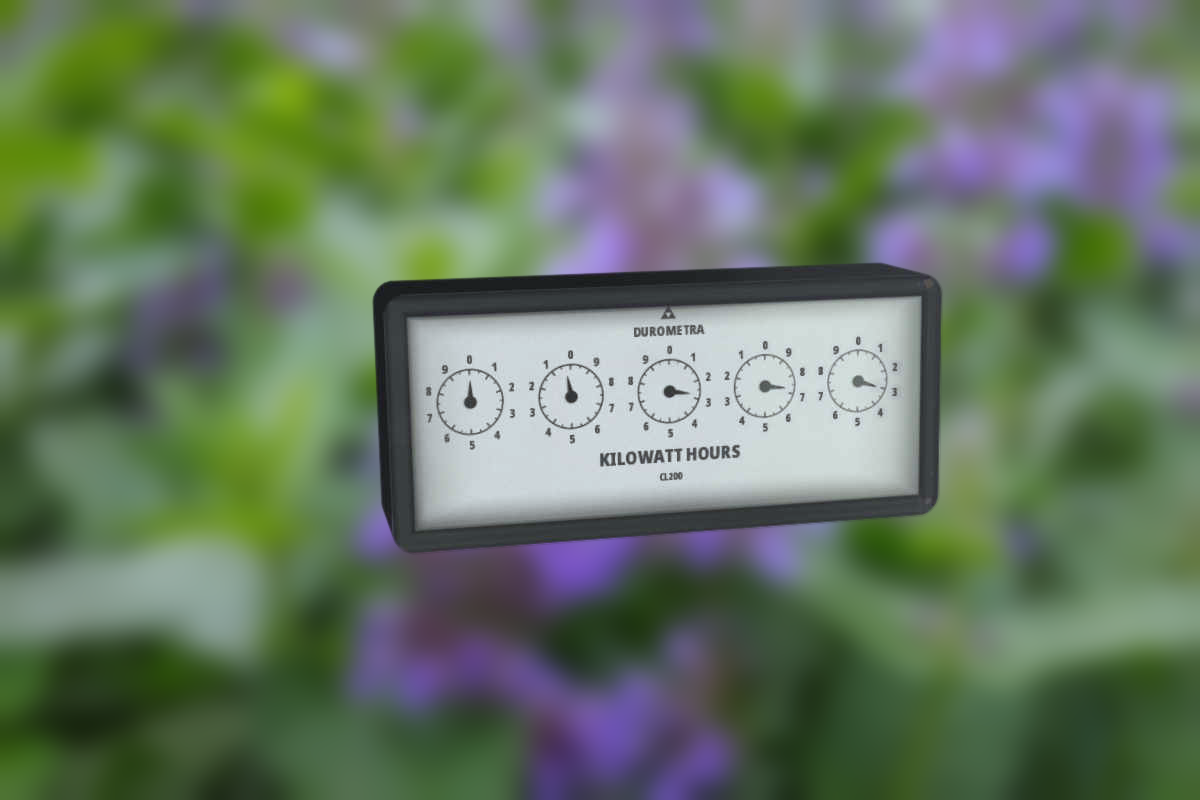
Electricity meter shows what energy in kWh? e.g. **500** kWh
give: **273** kWh
